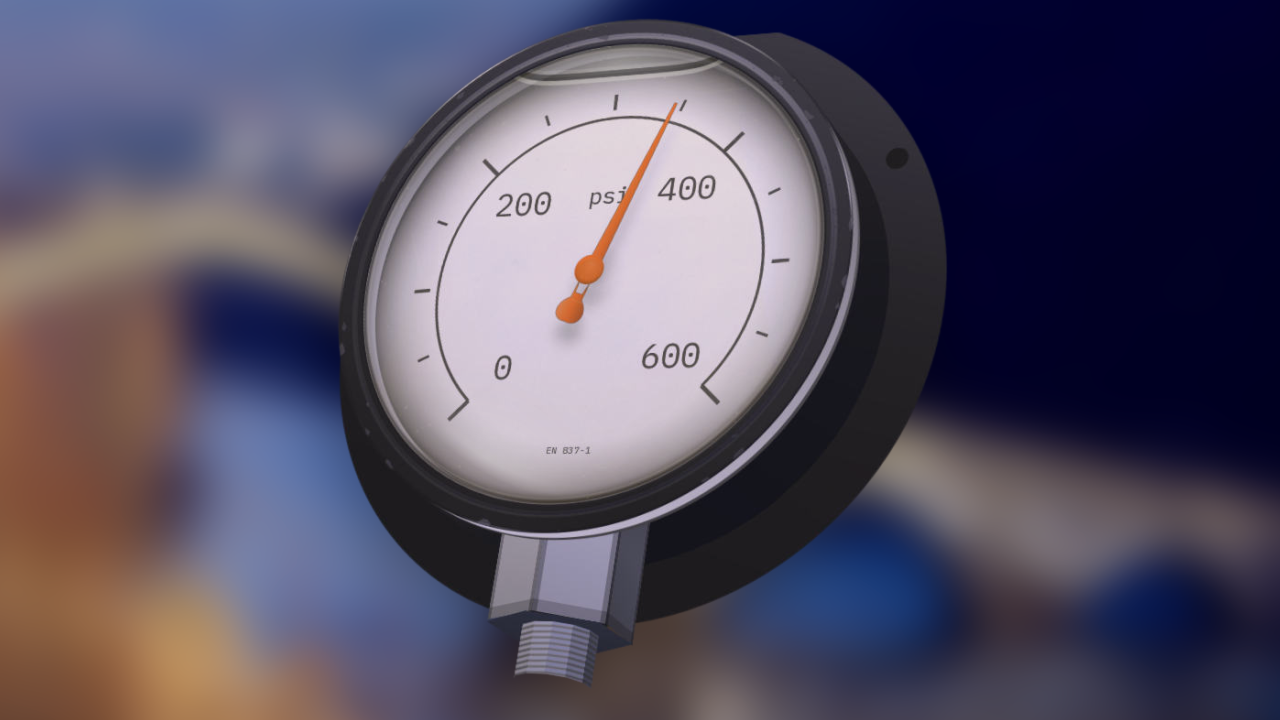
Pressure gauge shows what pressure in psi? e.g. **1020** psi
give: **350** psi
